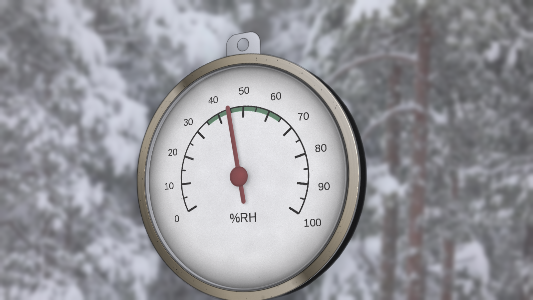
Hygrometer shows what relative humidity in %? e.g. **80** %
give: **45** %
